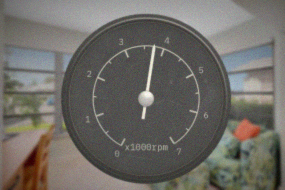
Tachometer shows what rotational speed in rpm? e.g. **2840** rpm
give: **3750** rpm
